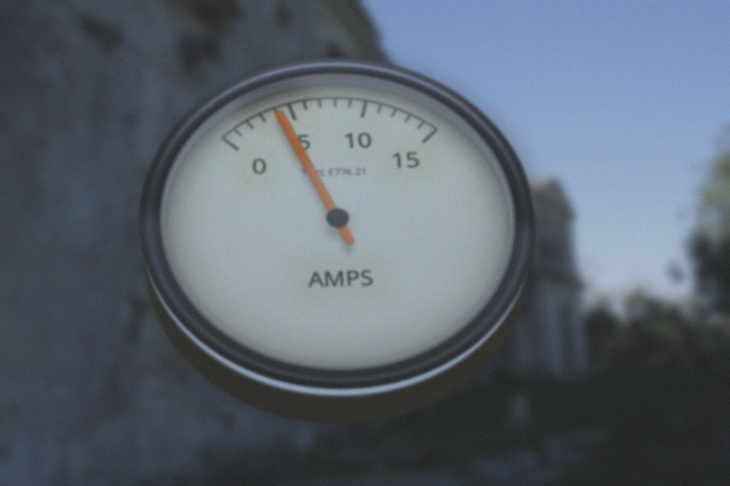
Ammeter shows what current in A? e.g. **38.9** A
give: **4** A
